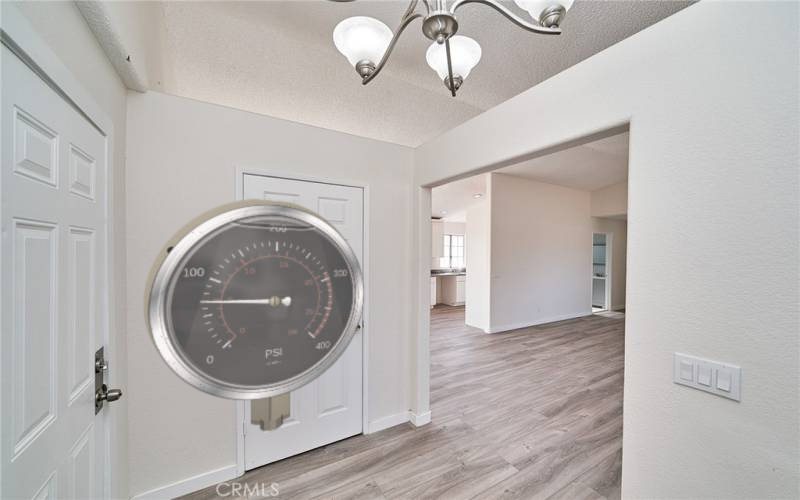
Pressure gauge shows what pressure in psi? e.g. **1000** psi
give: **70** psi
